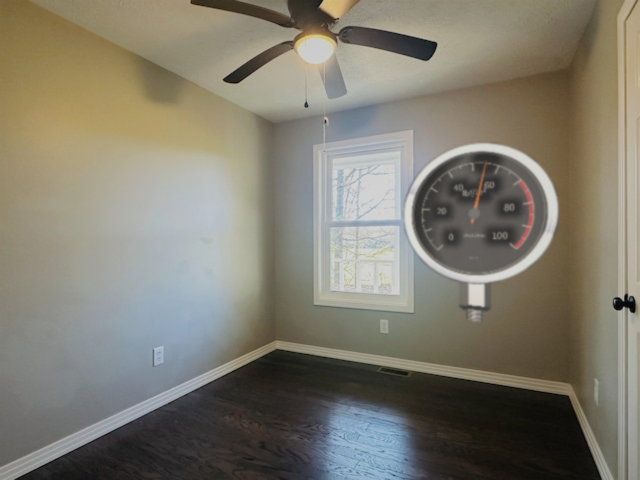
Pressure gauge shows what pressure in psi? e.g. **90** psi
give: **55** psi
